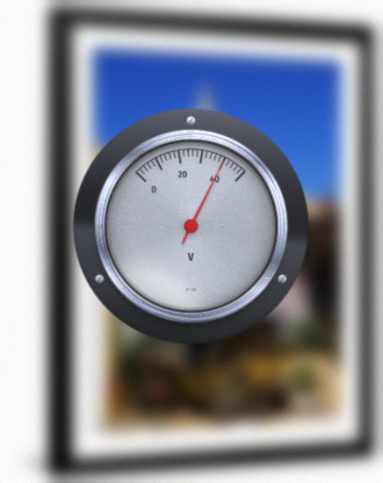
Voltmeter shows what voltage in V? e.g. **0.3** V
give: **40** V
